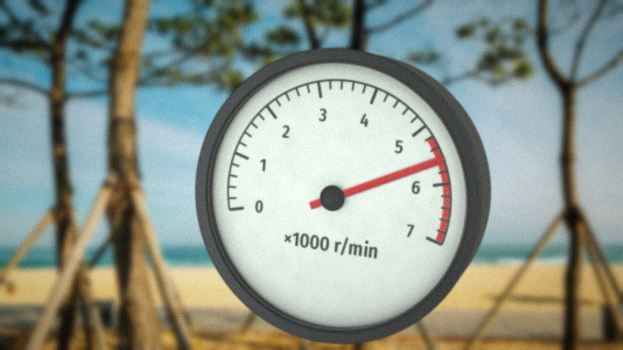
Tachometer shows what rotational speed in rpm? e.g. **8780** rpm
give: **5600** rpm
